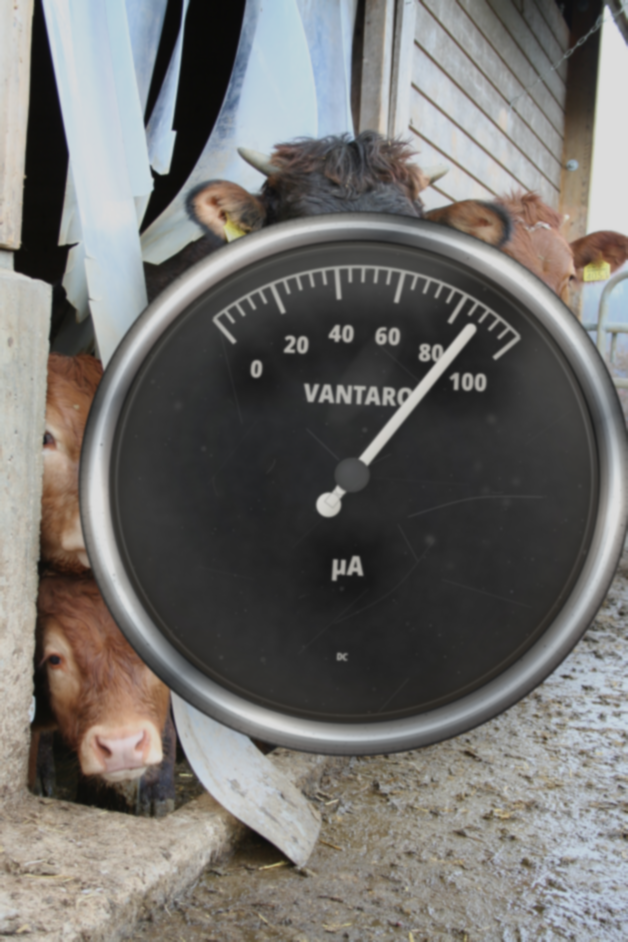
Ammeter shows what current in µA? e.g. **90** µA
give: **88** µA
